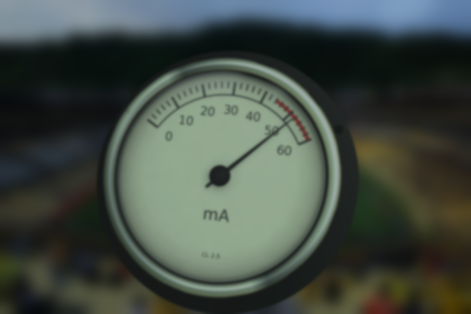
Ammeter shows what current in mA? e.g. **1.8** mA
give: **52** mA
